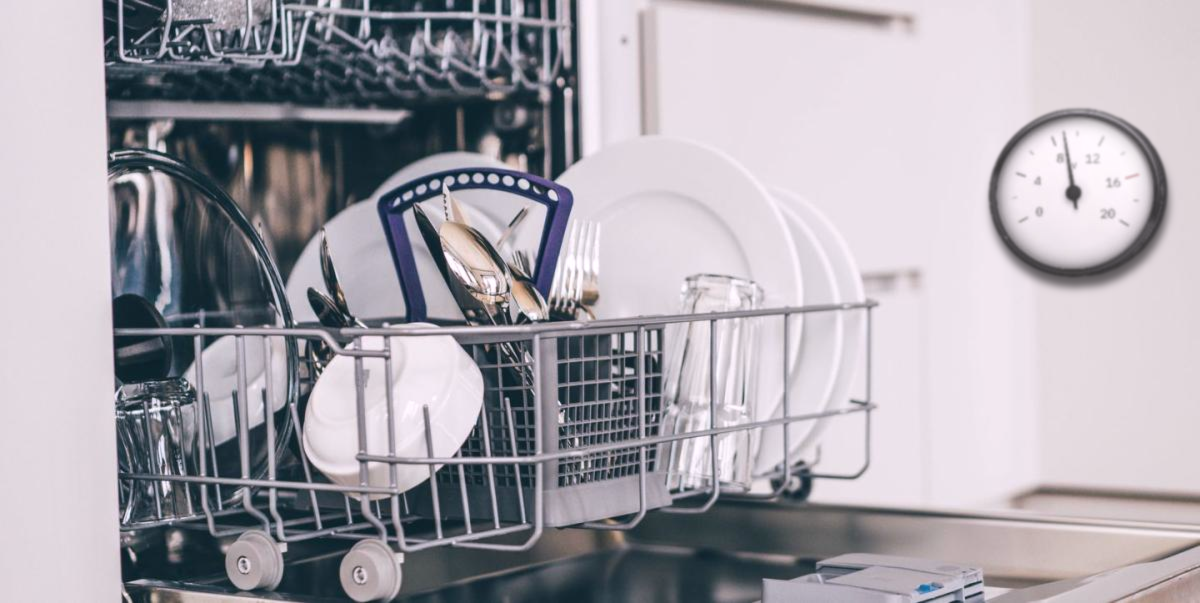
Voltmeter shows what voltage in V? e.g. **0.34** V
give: **9** V
